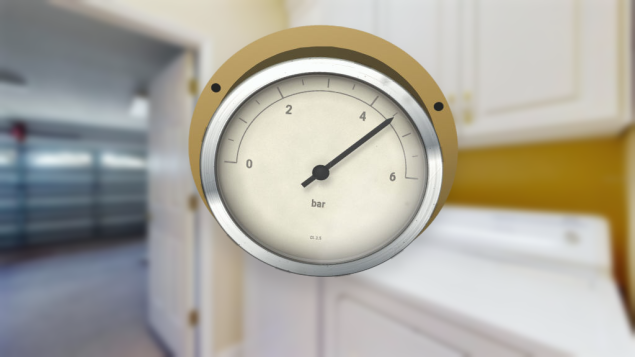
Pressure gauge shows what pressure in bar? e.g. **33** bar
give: **4.5** bar
